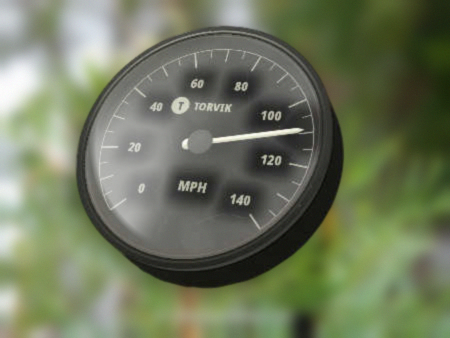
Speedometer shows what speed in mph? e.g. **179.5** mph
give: **110** mph
